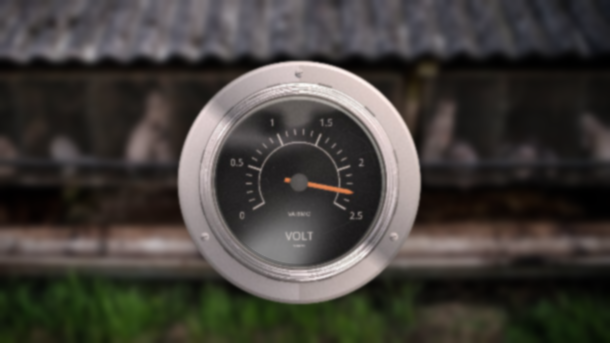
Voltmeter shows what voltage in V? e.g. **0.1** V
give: **2.3** V
